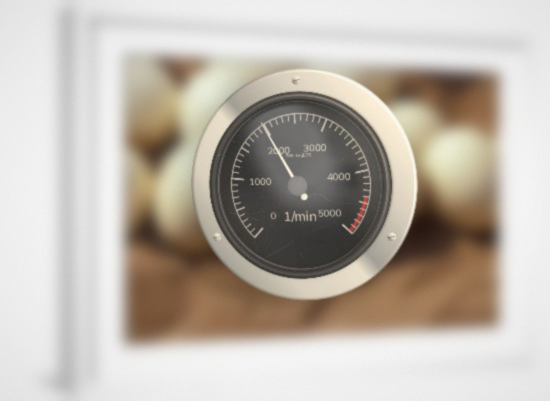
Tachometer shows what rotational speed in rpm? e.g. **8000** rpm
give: **2000** rpm
